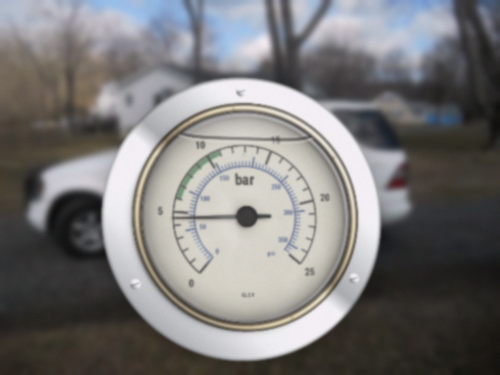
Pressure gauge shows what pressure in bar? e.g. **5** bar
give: **4.5** bar
